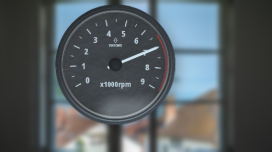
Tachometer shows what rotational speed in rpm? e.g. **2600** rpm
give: **7000** rpm
